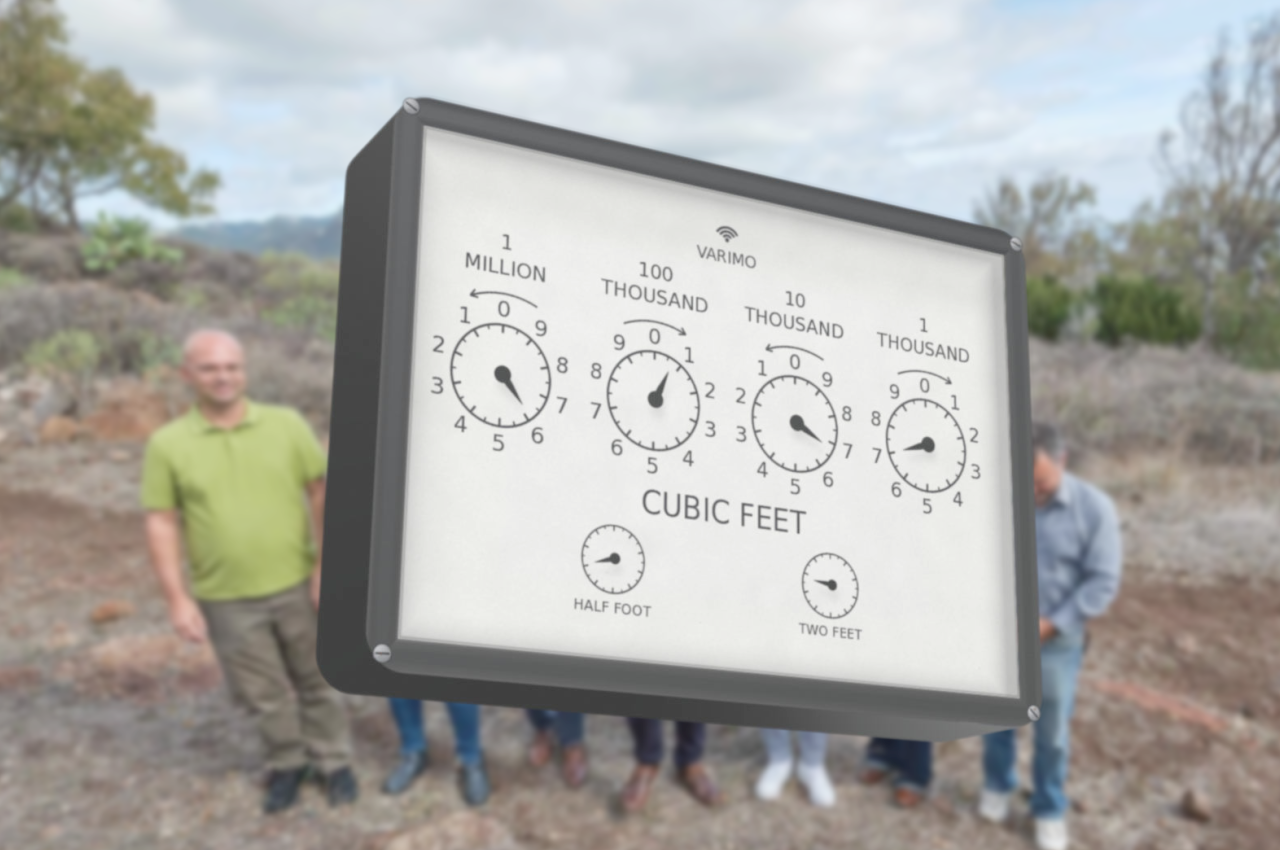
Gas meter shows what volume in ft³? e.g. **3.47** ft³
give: **606700** ft³
